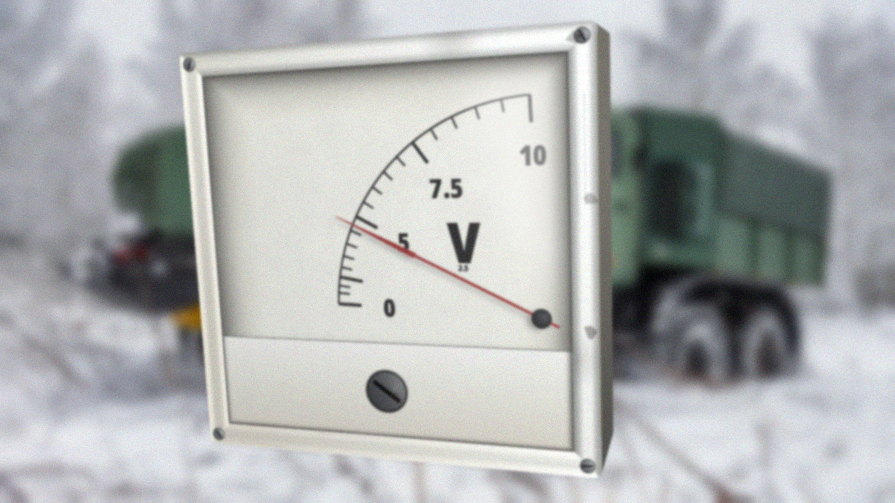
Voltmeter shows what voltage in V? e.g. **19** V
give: **4.75** V
